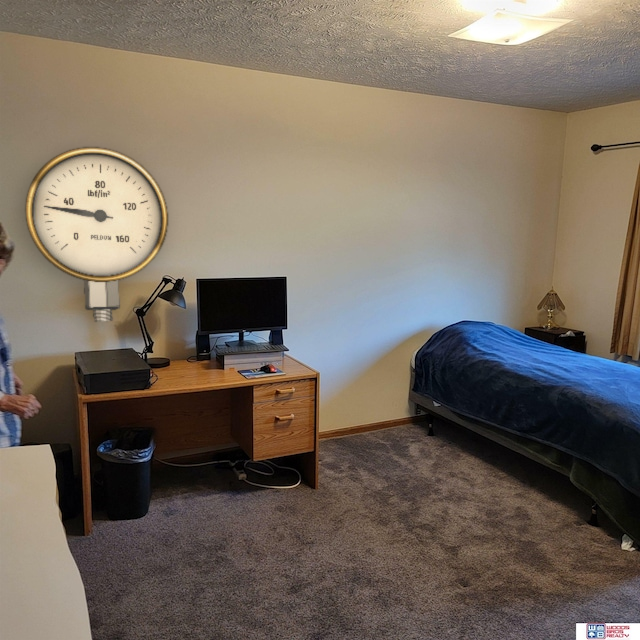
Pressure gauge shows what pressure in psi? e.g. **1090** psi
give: **30** psi
